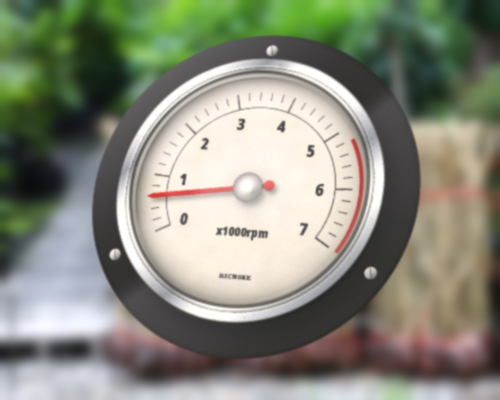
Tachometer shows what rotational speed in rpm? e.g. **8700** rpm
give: **600** rpm
